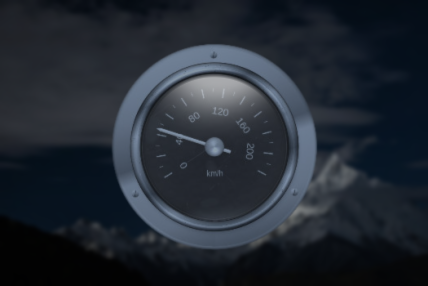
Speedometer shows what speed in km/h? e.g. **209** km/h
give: **45** km/h
